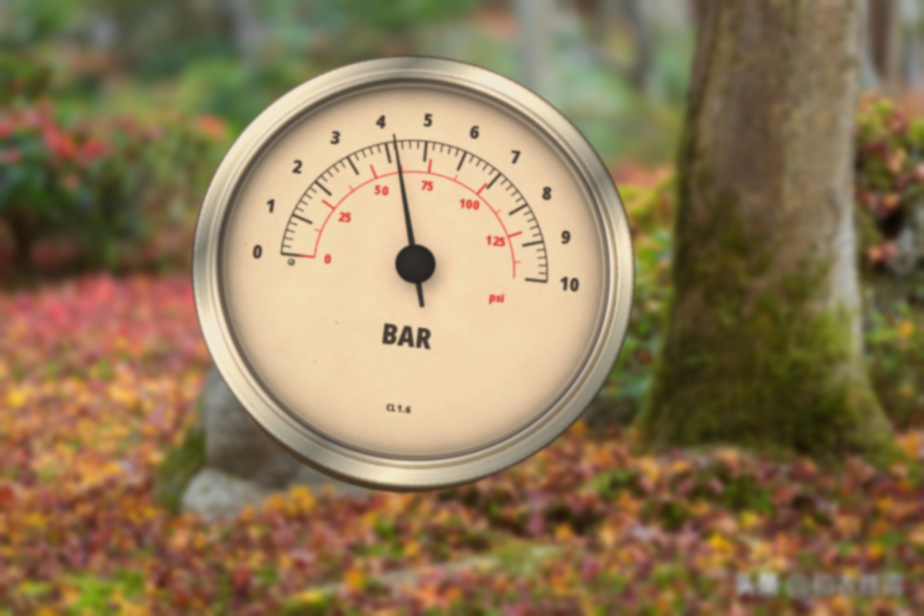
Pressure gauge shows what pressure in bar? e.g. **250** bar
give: **4.2** bar
